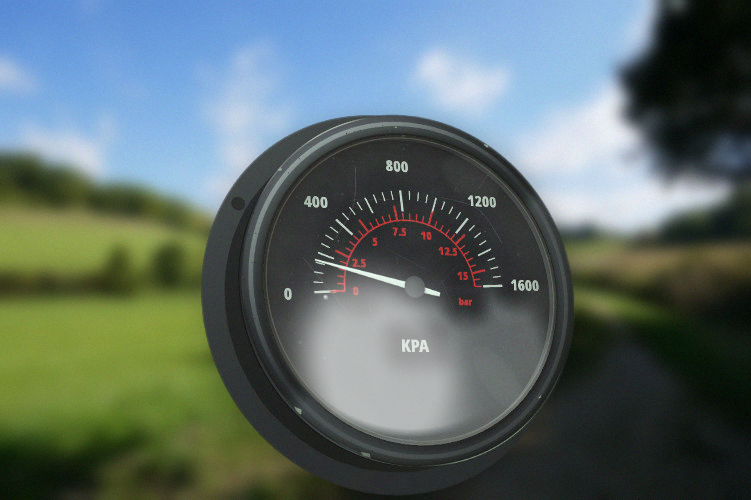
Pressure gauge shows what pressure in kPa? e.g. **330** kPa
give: **150** kPa
